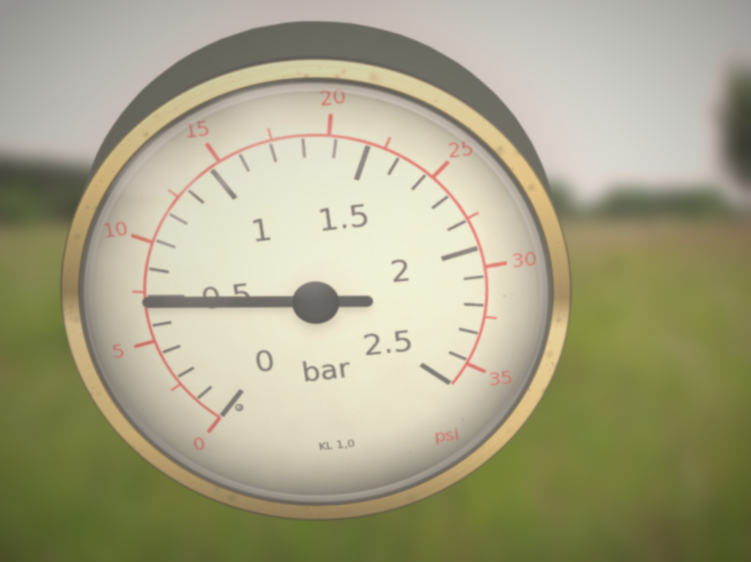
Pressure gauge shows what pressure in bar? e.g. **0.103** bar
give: **0.5** bar
